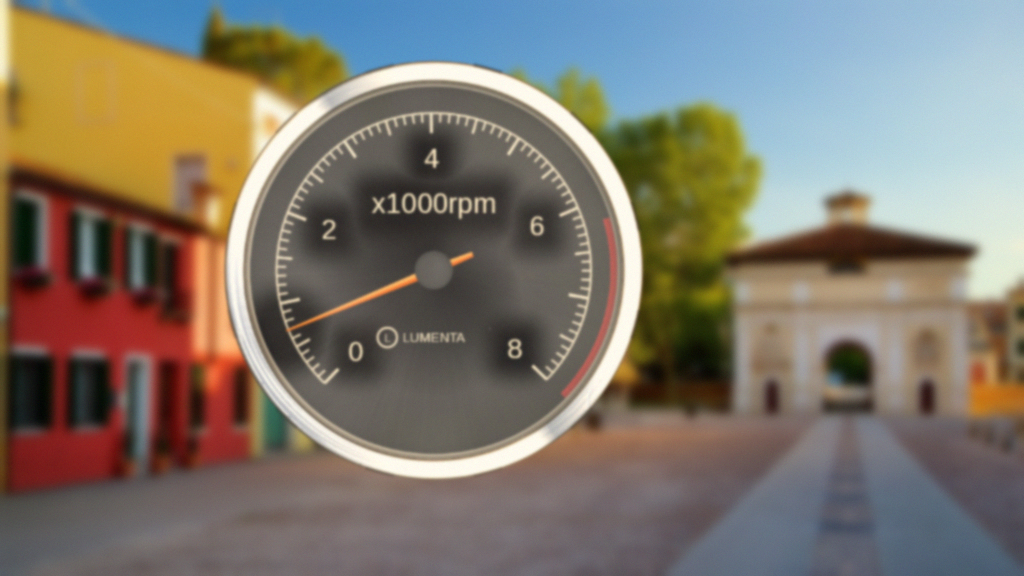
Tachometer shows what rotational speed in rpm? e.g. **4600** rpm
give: **700** rpm
